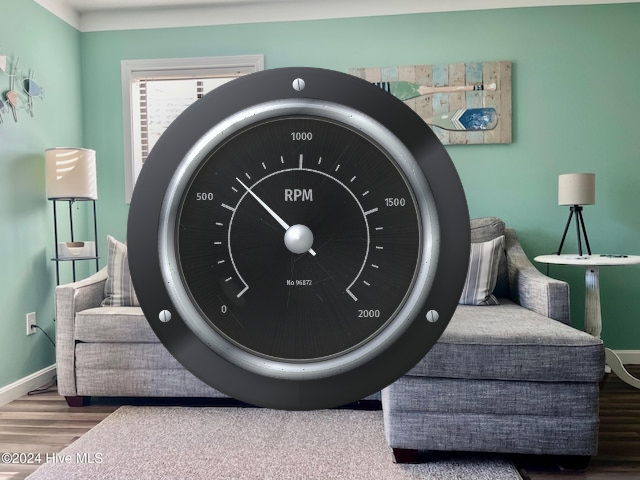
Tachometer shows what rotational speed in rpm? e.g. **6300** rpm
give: **650** rpm
